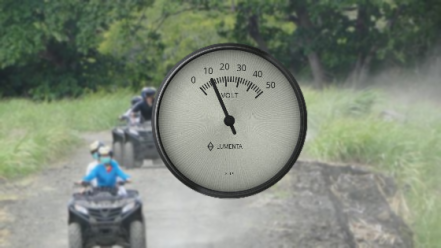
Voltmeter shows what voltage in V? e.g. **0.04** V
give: **10** V
